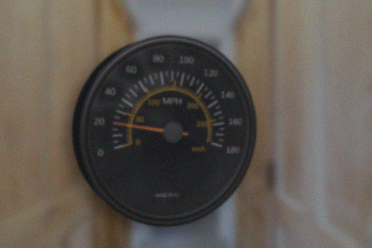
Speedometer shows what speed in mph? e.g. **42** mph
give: **20** mph
